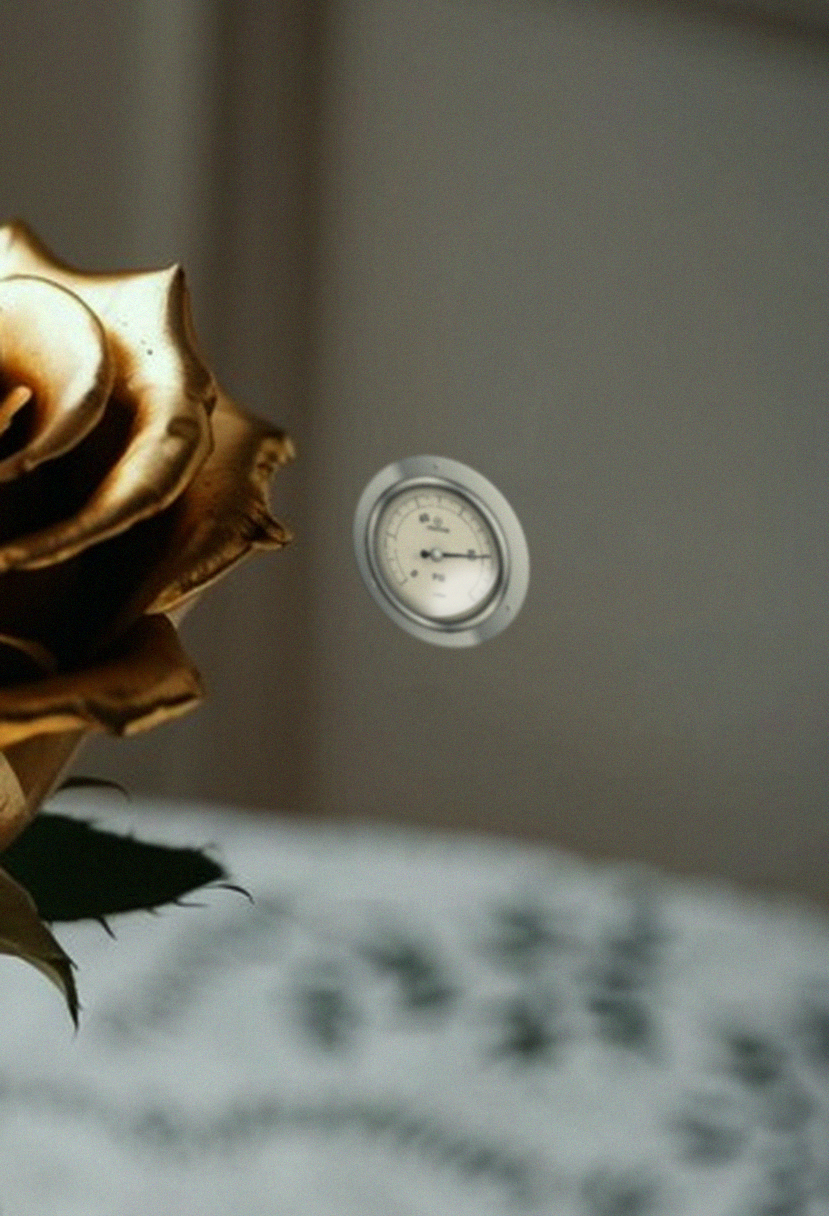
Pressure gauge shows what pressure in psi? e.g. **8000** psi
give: **80** psi
